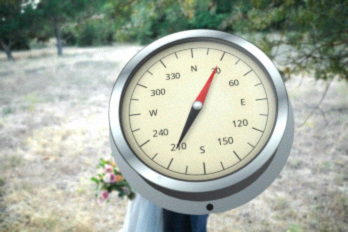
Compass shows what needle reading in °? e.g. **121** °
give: **30** °
